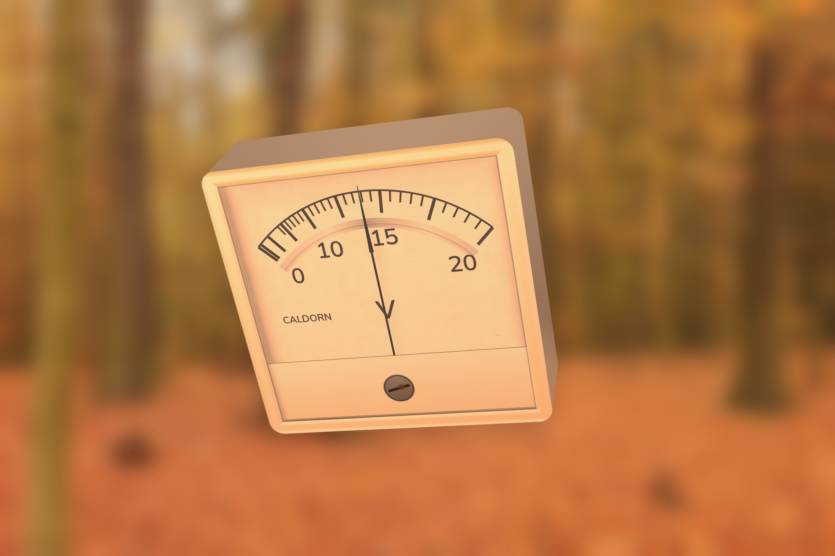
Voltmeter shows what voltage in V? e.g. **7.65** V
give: **14** V
